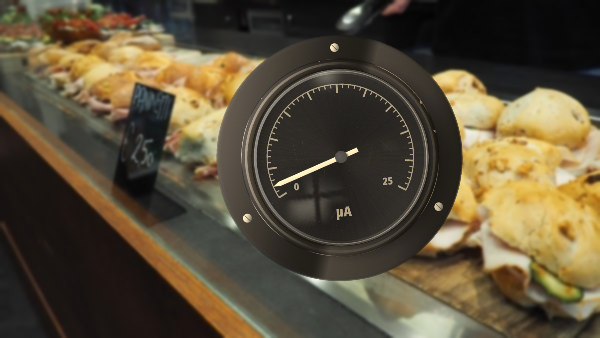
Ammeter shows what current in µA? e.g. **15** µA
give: **1** µA
